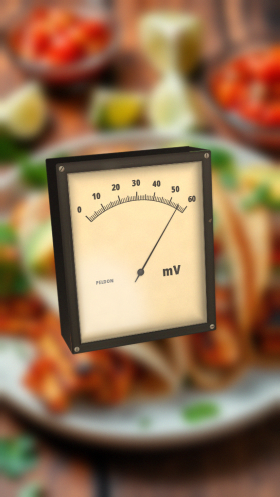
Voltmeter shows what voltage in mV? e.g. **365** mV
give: **55** mV
